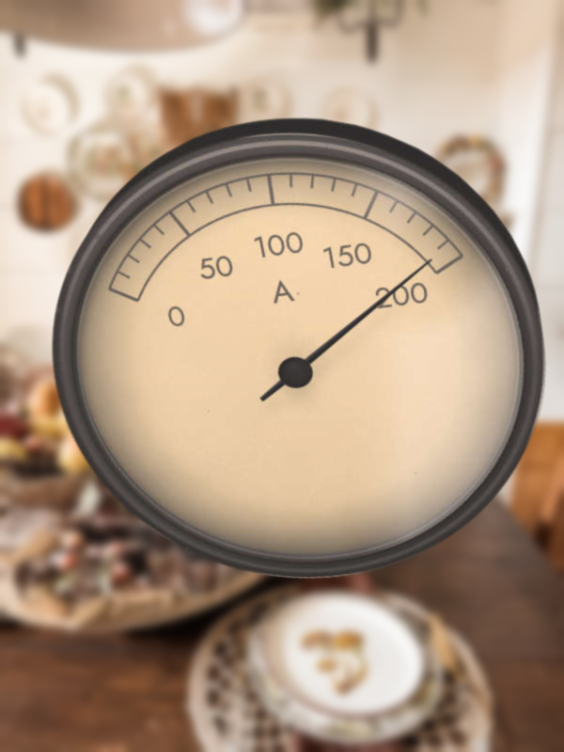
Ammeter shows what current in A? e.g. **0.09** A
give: **190** A
